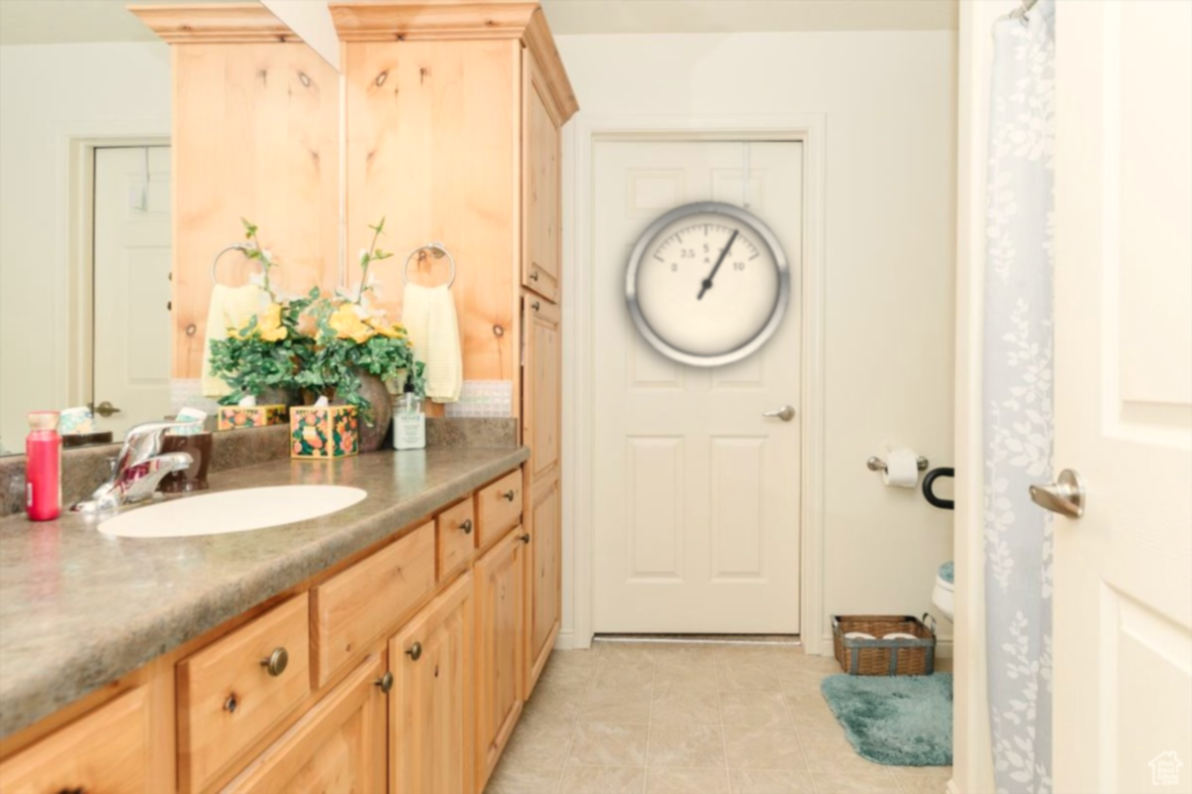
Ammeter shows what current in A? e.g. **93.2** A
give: **7.5** A
